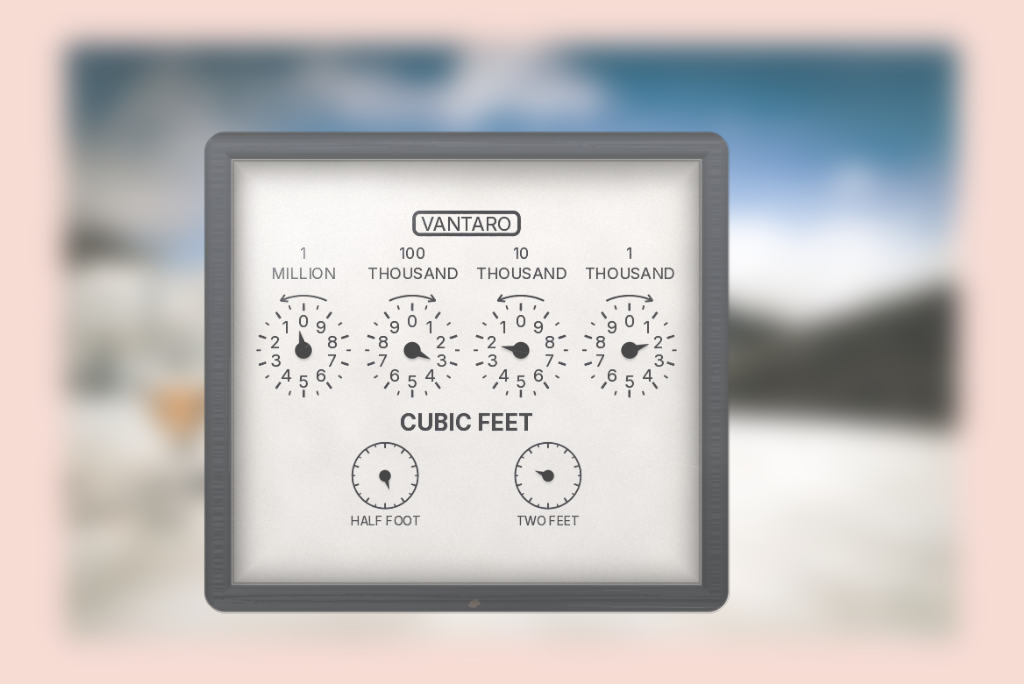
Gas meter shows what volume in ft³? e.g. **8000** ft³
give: **32200** ft³
